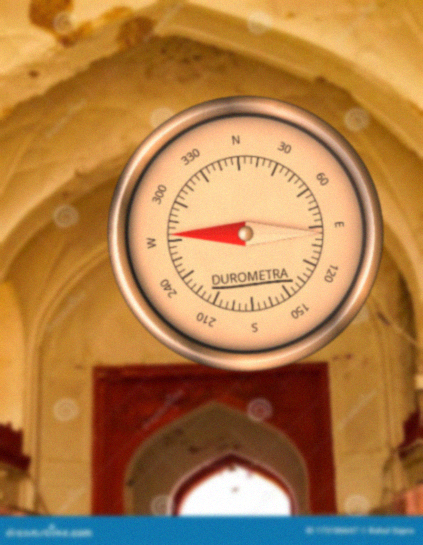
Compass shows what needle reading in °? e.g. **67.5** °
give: **275** °
